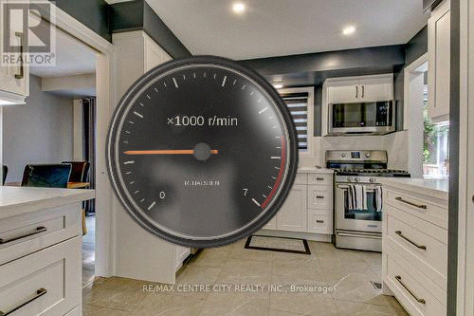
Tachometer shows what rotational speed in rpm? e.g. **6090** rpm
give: **1200** rpm
